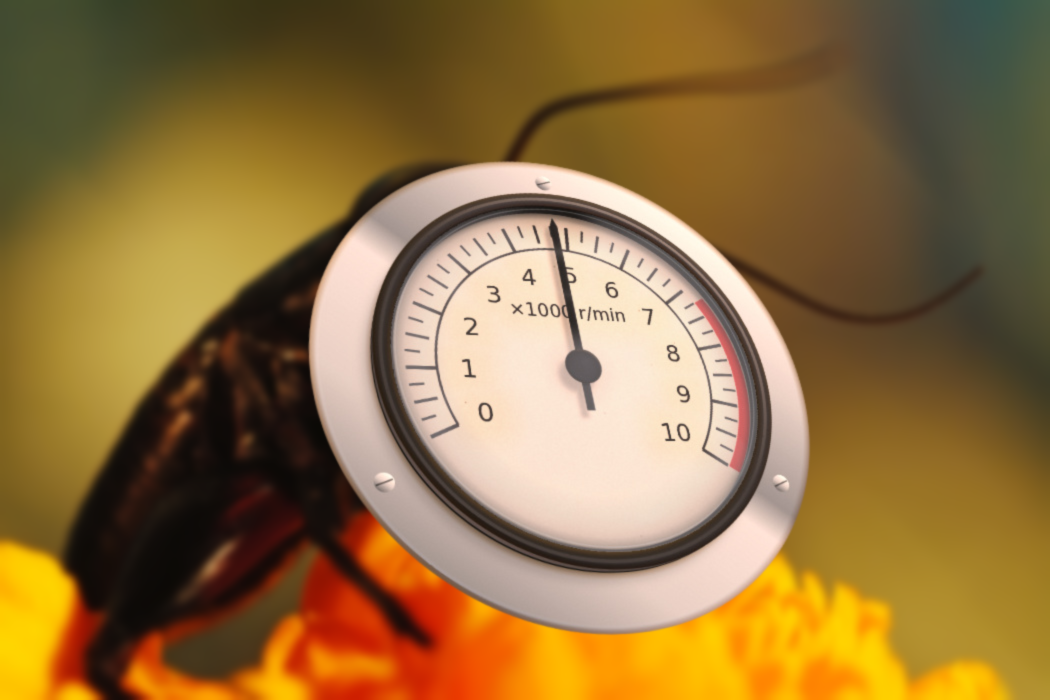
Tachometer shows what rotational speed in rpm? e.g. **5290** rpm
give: **4750** rpm
